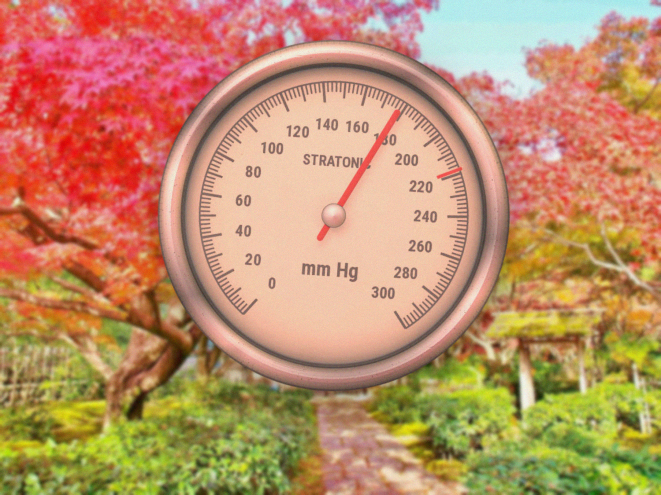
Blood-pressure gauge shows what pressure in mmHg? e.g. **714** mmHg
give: **178** mmHg
